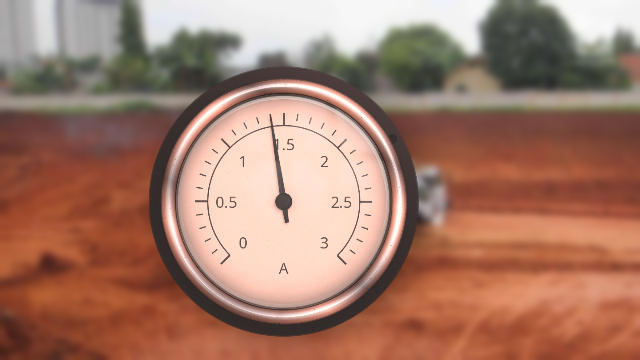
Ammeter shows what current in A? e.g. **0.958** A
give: **1.4** A
